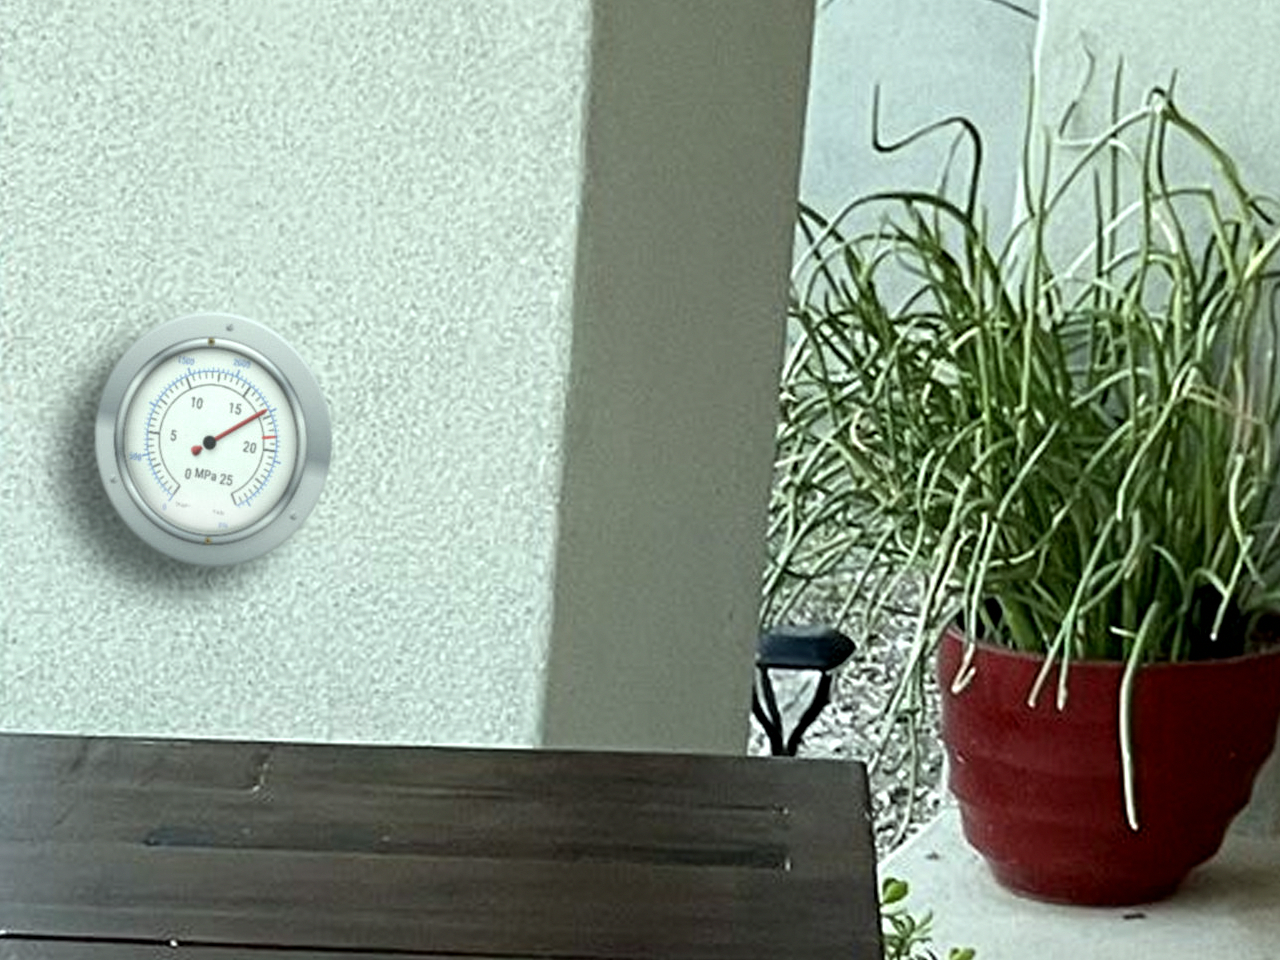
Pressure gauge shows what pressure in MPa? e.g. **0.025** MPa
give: **17** MPa
